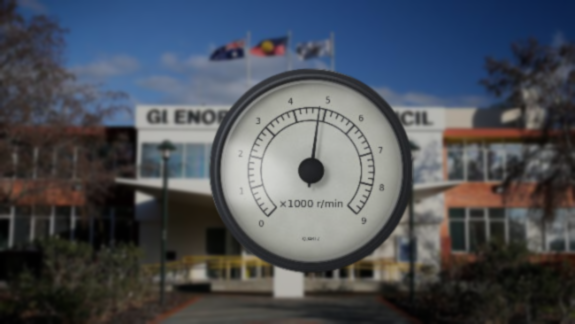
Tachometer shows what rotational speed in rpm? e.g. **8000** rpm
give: **4800** rpm
